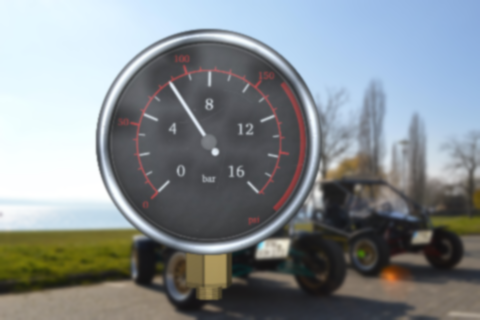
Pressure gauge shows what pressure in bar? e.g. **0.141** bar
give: **6** bar
